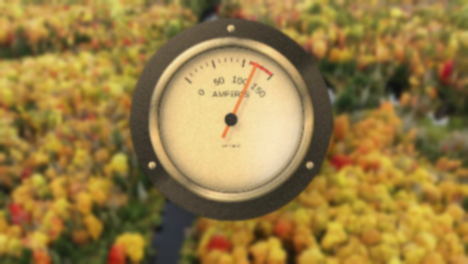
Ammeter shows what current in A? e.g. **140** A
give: **120** A
